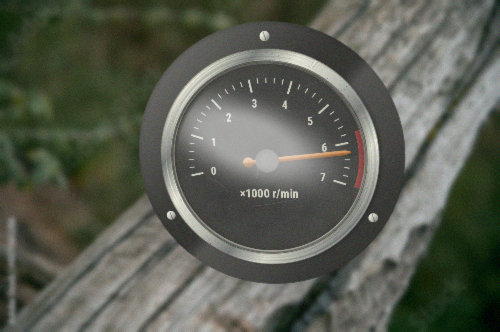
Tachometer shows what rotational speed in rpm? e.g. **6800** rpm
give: **6200** rpm
